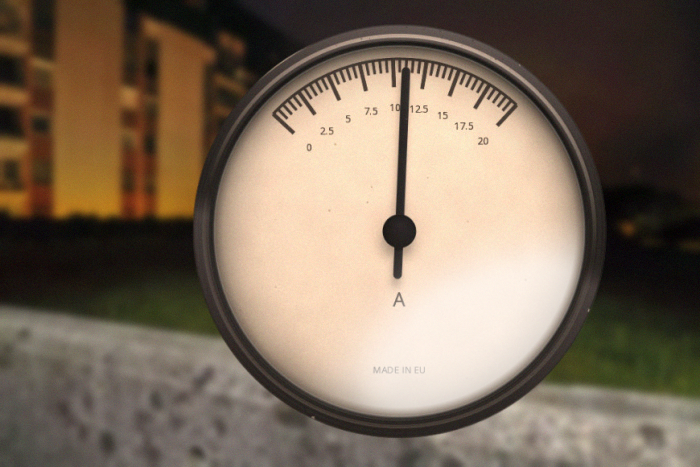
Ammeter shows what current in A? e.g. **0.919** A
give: **11** A
